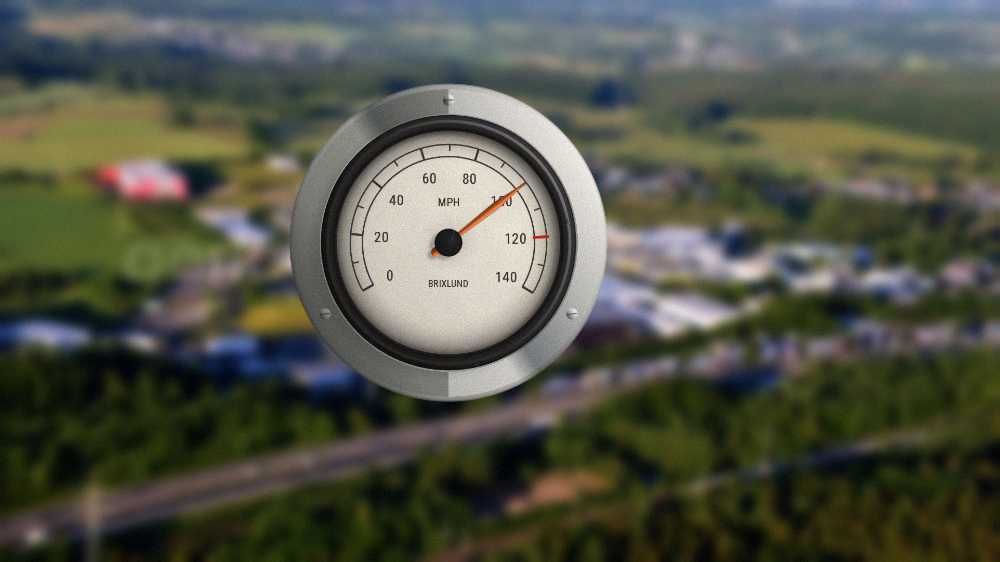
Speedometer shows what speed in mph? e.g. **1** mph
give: **100** mph
